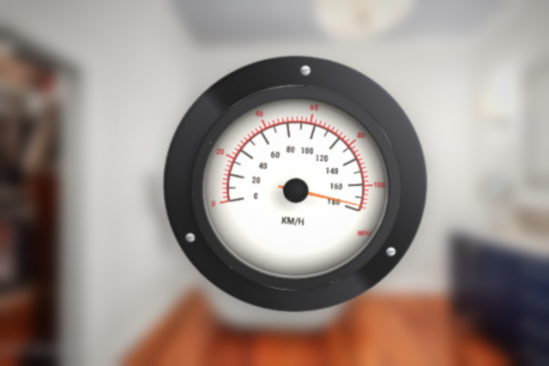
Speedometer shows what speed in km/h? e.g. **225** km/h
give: **175** km/h
